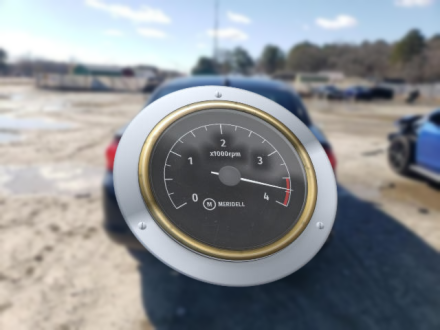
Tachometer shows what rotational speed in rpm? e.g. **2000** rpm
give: **3750** rpm
